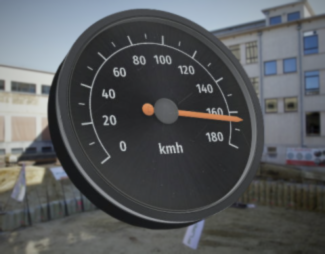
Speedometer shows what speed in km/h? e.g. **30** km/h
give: **165** km/h
